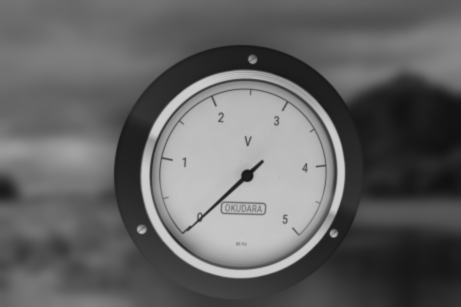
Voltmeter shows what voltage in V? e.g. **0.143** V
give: **0** V
